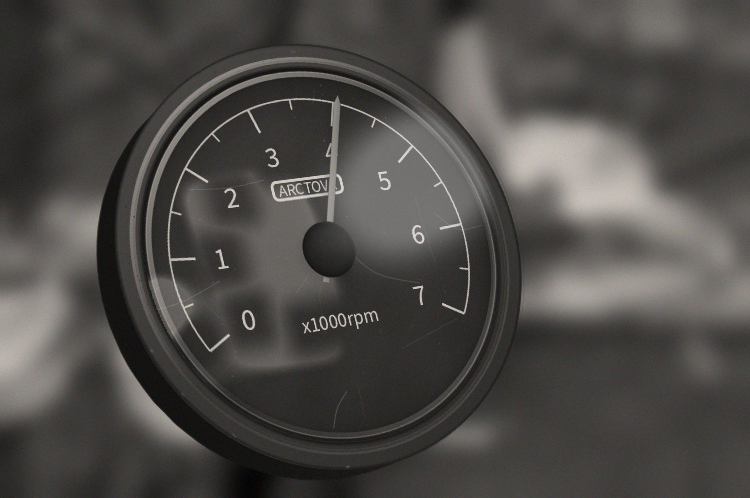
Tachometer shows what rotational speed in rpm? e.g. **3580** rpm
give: **4000** rpm
